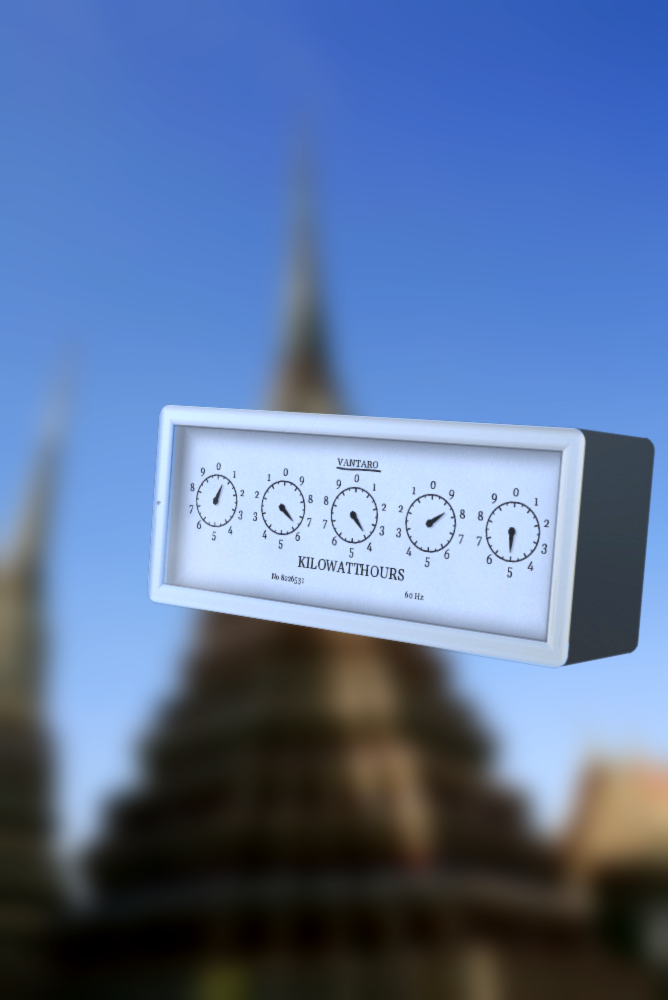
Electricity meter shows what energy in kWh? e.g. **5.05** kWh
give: **6385** kWh
